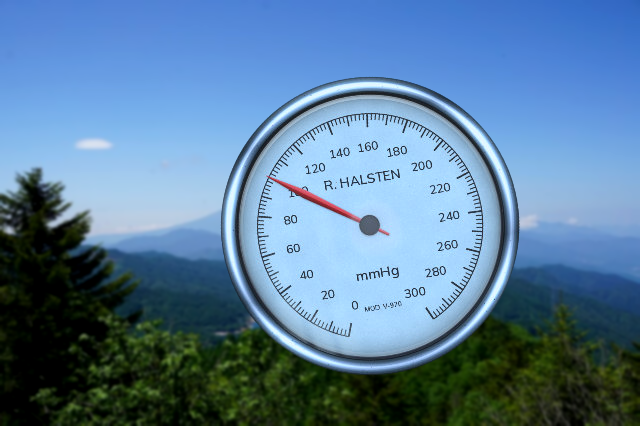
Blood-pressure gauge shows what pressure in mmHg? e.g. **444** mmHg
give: **100** mmHg
